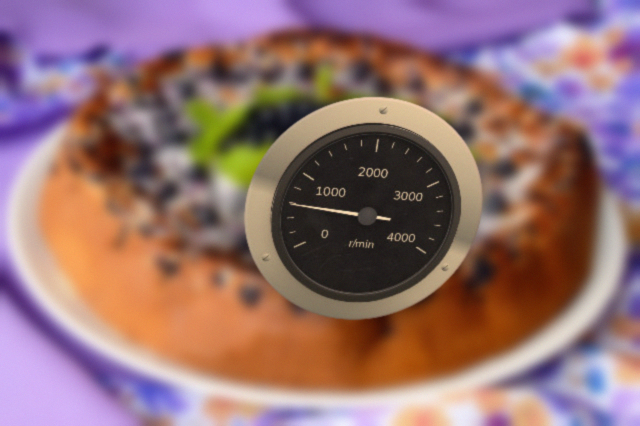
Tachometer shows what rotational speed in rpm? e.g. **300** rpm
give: **600** rpm
